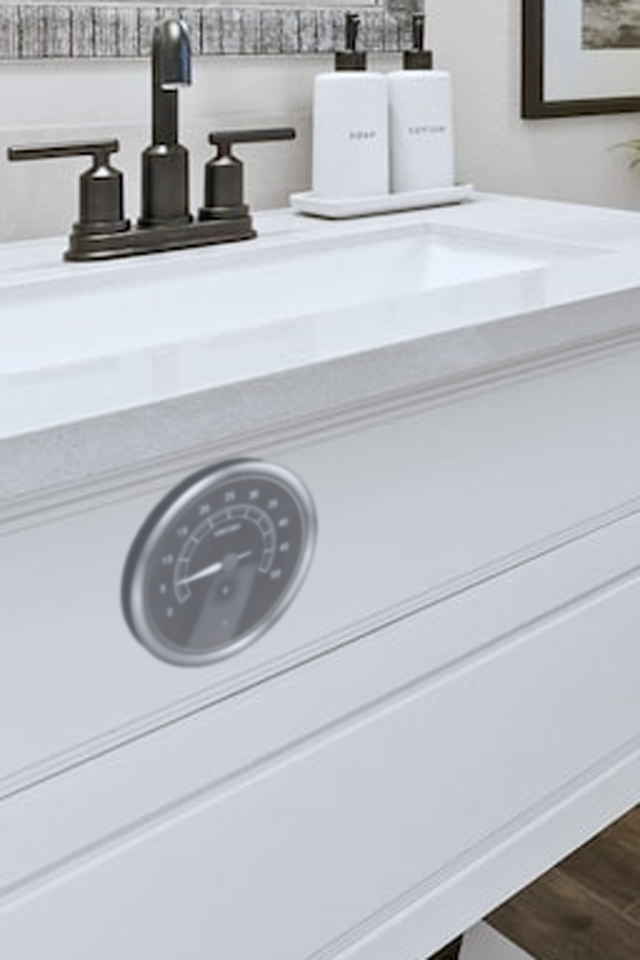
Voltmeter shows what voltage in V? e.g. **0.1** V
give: **5** V
